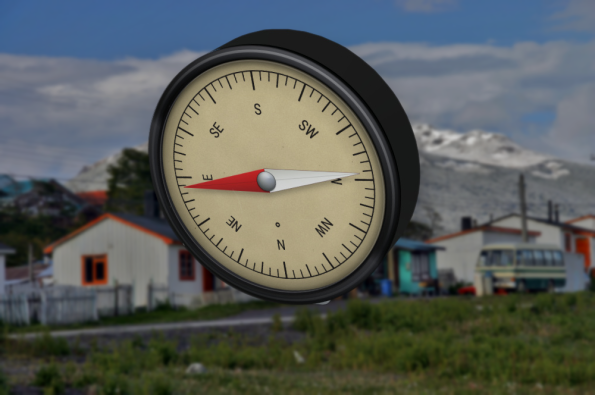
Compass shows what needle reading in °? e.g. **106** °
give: **85** °
